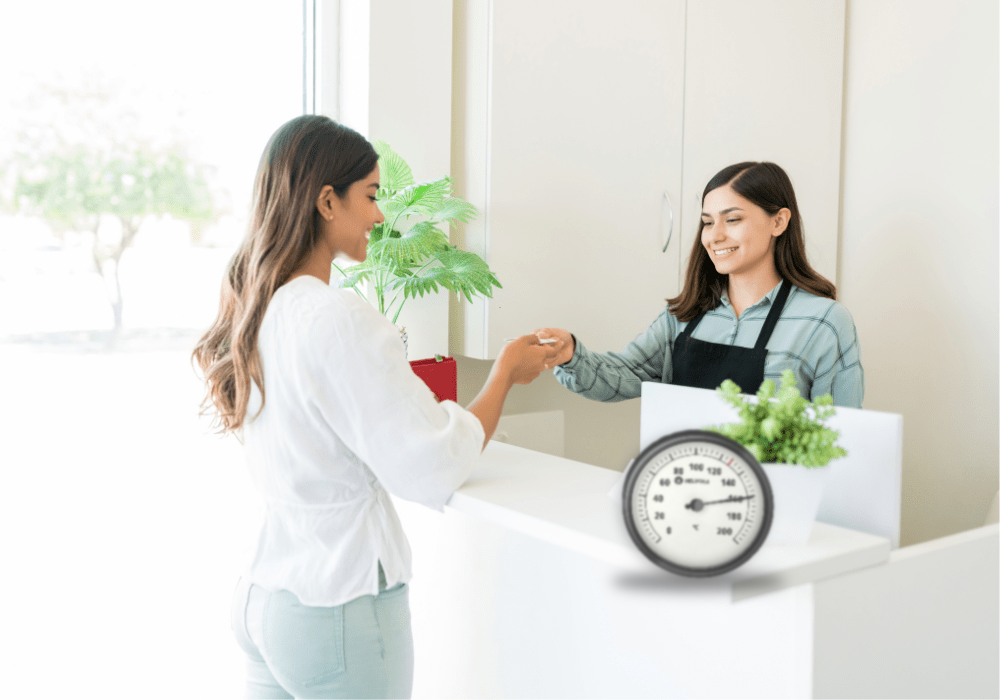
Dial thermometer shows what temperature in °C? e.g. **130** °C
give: **160** °C
